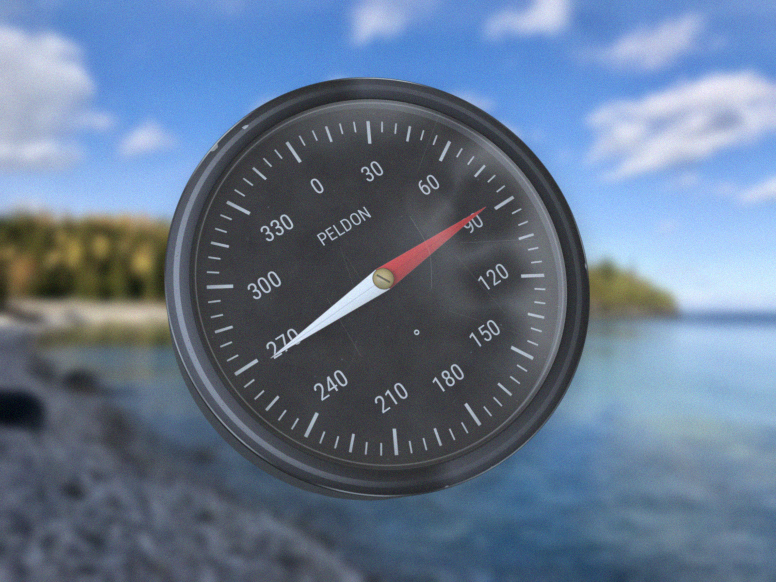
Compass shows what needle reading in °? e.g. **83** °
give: **87.5** °
